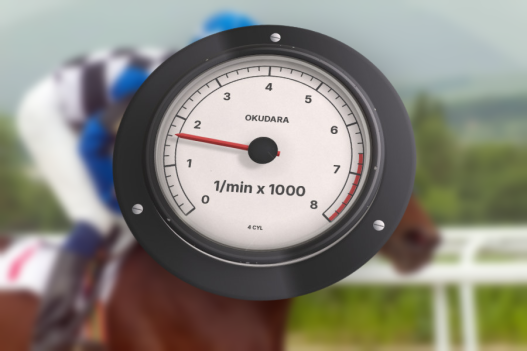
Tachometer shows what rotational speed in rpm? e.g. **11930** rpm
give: **1600** rpm
